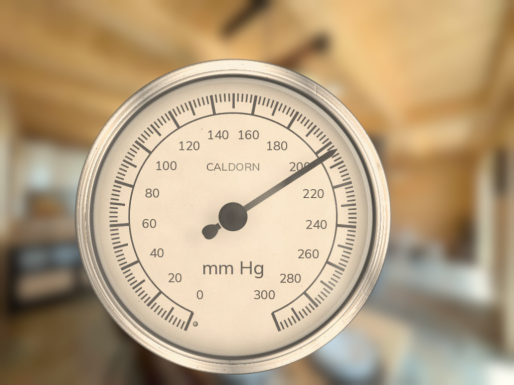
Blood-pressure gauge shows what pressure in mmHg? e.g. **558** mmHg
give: **204** mmHg
